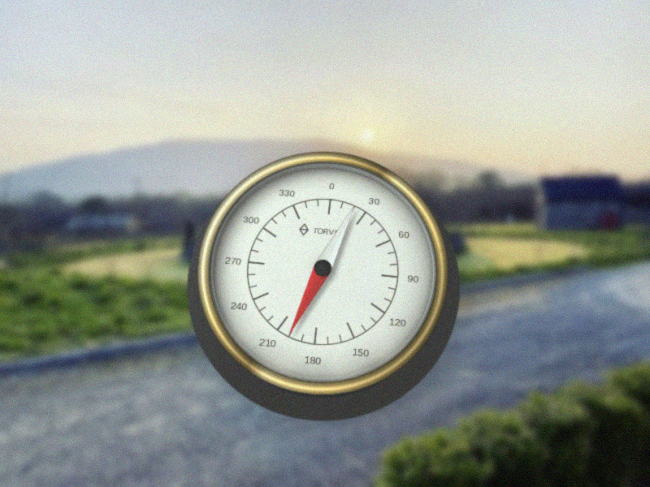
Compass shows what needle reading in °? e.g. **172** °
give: **200** °
